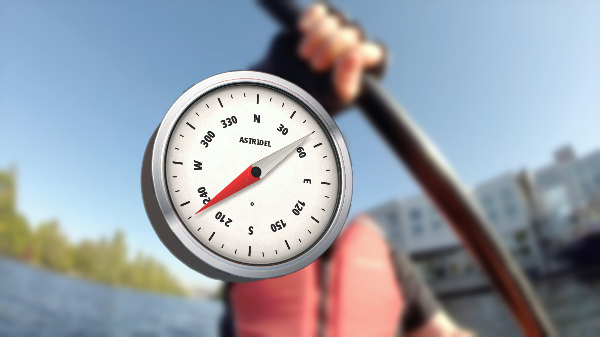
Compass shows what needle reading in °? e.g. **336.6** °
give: **230** °
